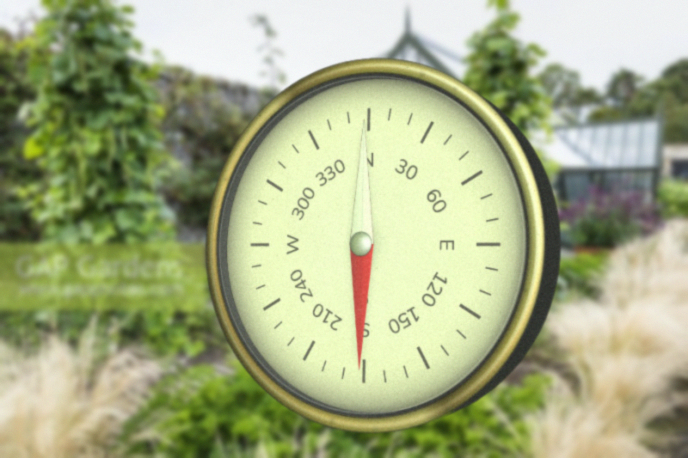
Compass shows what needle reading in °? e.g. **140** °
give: **180** °
